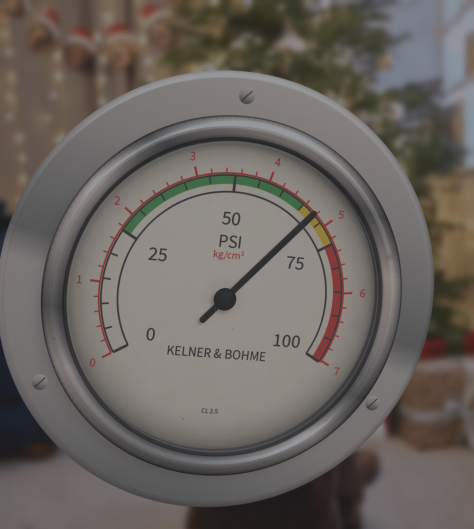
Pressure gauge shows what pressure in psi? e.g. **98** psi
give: **67.5** psi
